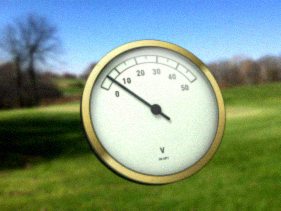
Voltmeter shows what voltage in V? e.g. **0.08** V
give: **5** V
